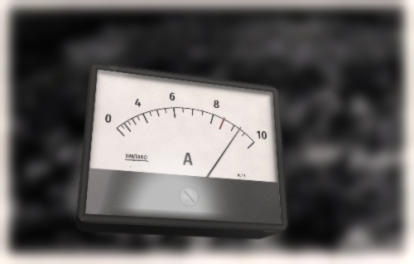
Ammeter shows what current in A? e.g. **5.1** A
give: **9.25** A
